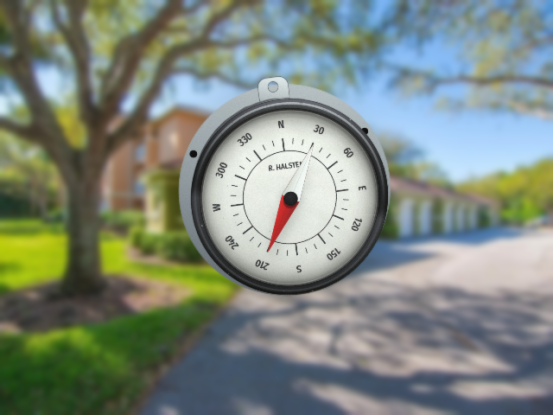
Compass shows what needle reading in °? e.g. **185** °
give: **210** °
